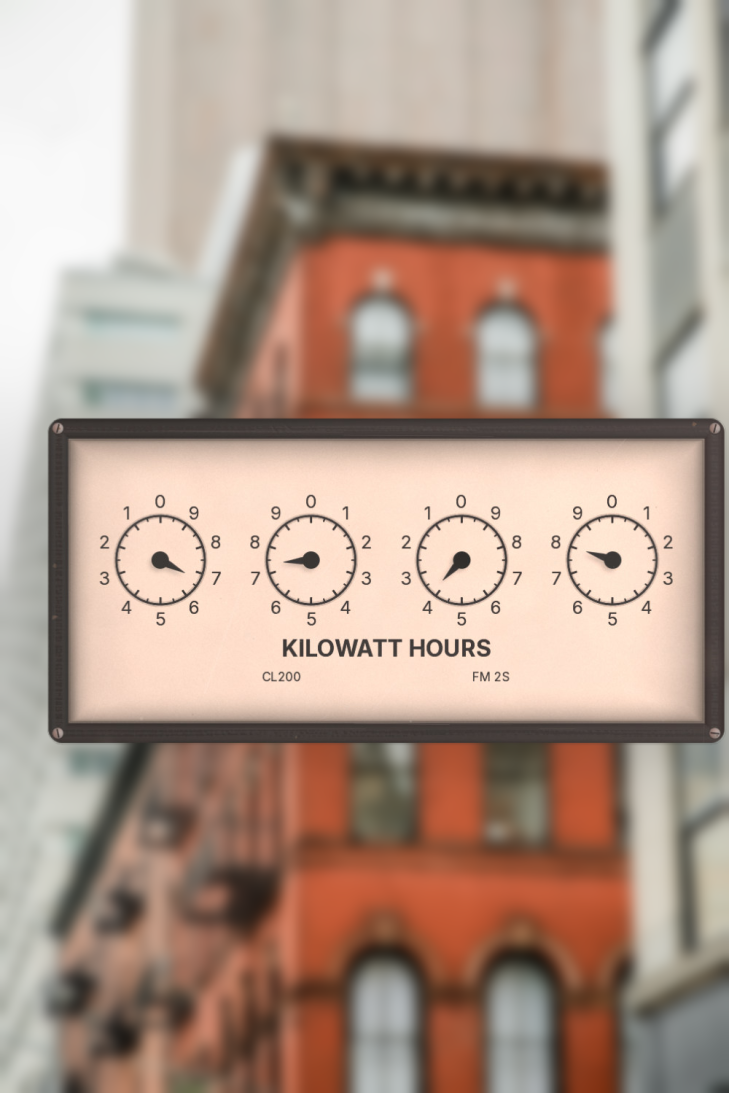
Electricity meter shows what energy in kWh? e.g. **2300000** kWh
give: **6738** kWh
